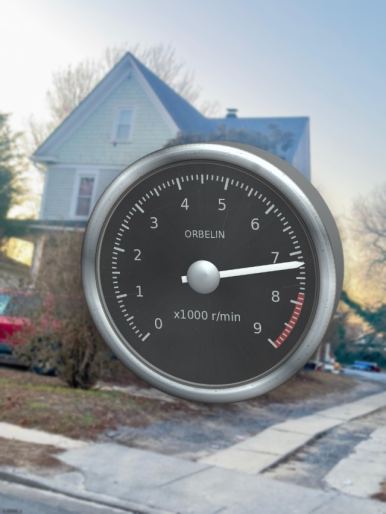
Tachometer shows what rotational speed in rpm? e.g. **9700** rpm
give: **7200** rpm
